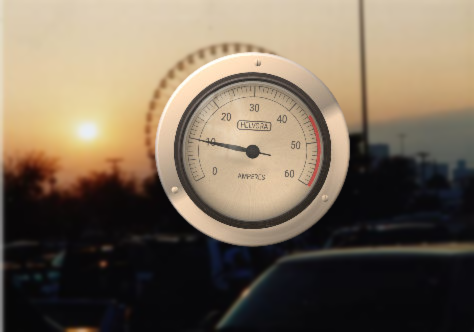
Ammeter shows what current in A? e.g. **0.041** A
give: **10** A
